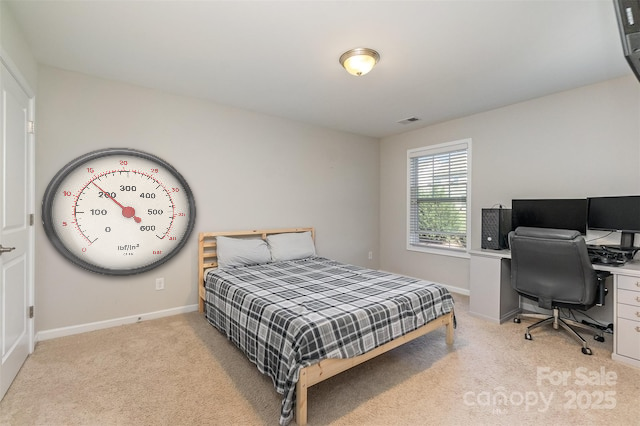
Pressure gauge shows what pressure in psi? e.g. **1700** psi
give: **200** psi
